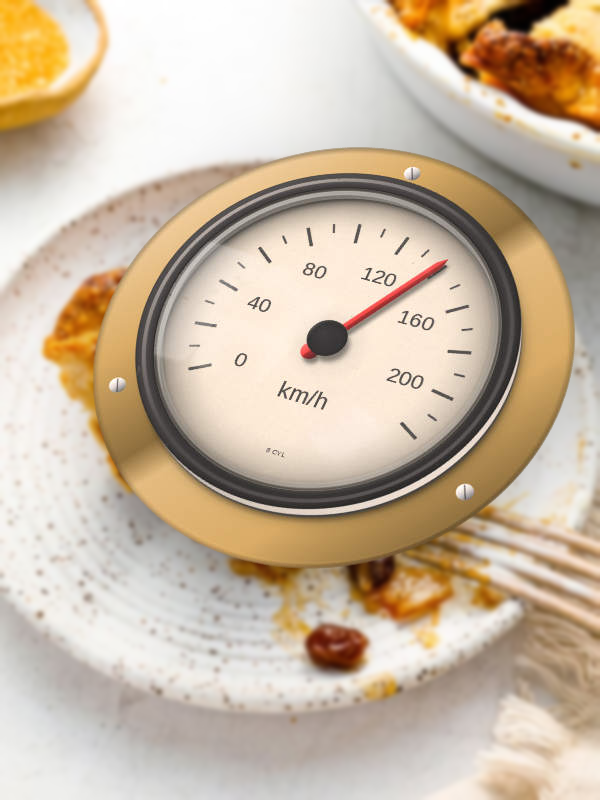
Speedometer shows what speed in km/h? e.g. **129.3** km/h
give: **140** km/h
